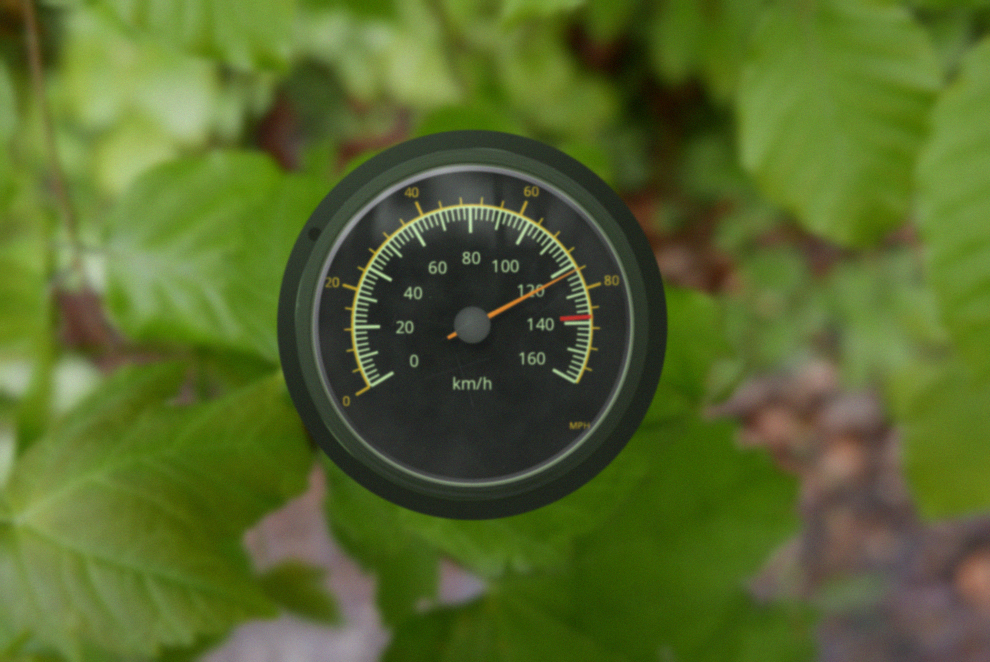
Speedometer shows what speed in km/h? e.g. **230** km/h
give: **122** km/h
